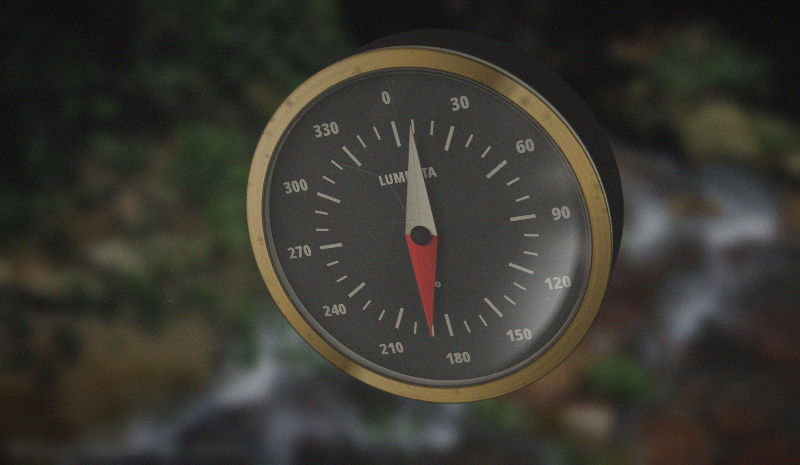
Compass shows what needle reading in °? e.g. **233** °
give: **190** °
